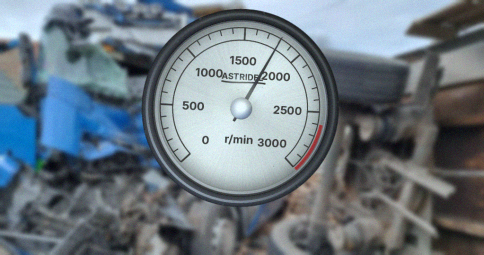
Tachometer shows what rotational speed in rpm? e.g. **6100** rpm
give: **1800** rpm
